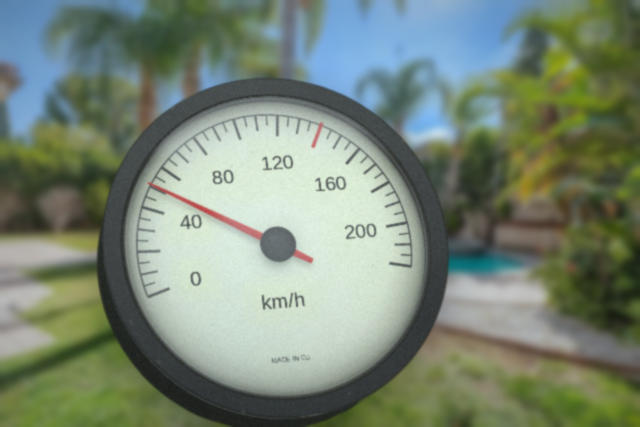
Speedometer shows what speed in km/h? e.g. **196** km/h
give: **50** km/h
